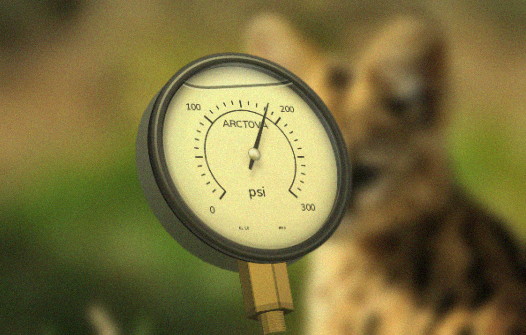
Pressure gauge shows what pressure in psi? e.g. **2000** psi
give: **180** psi
